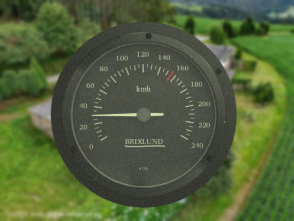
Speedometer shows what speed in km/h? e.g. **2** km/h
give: **30** km/h
